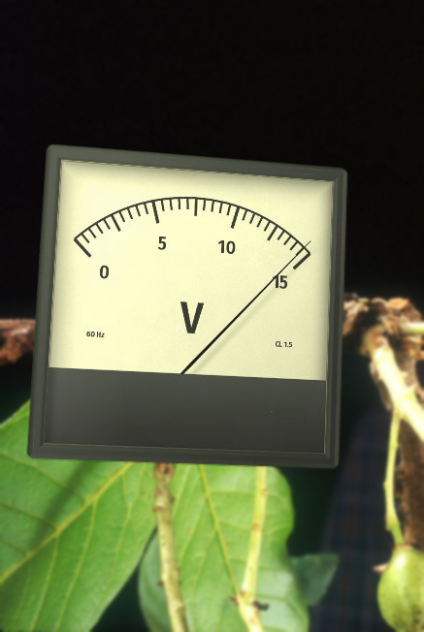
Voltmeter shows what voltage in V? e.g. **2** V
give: **14.5** V
